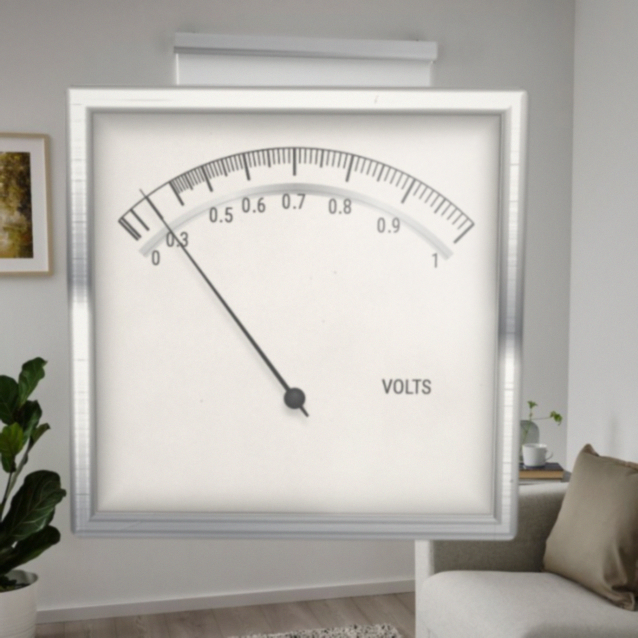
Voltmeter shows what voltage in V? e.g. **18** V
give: **0.3** V
